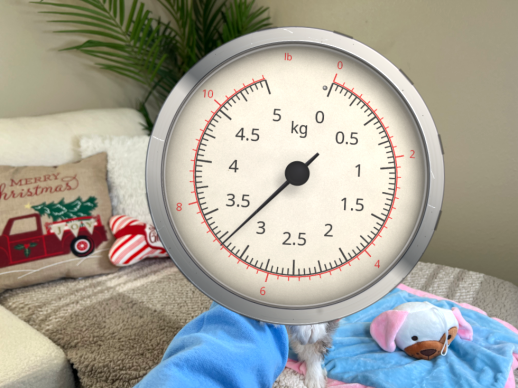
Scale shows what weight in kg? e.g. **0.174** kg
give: **3.2** kg
